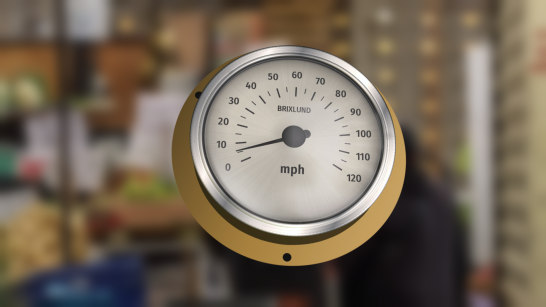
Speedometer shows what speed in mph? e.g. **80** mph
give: **5** mph
